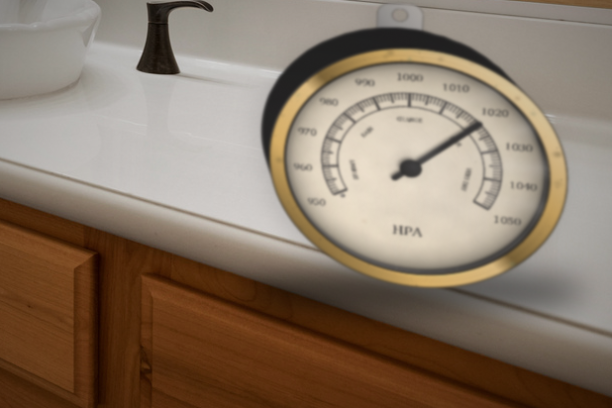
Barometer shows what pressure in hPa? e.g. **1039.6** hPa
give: **1020** hPa
